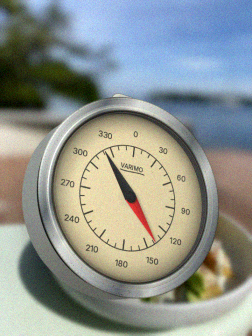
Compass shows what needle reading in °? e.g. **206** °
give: **140** °
